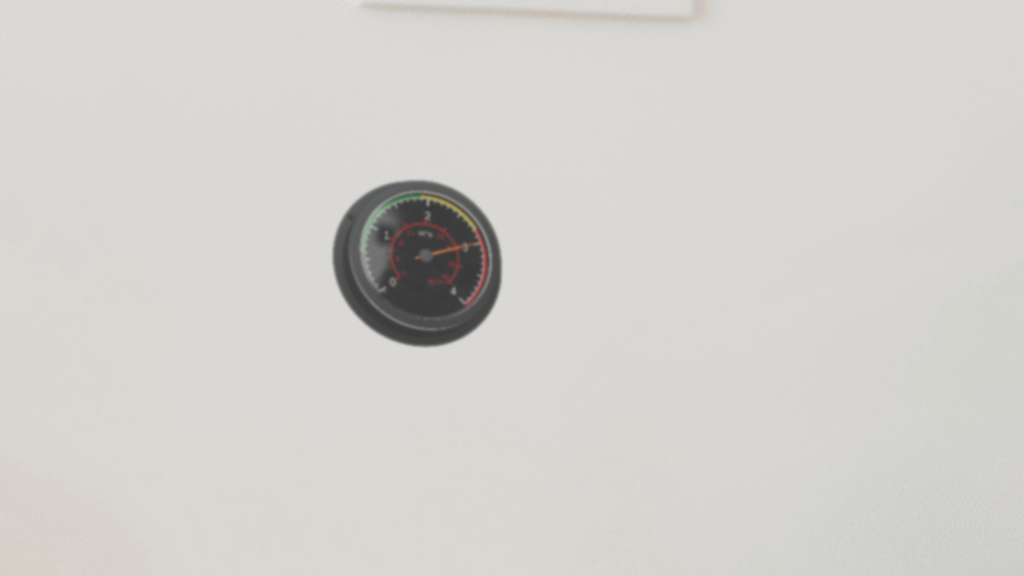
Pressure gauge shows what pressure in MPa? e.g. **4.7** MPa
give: **3** MPa
